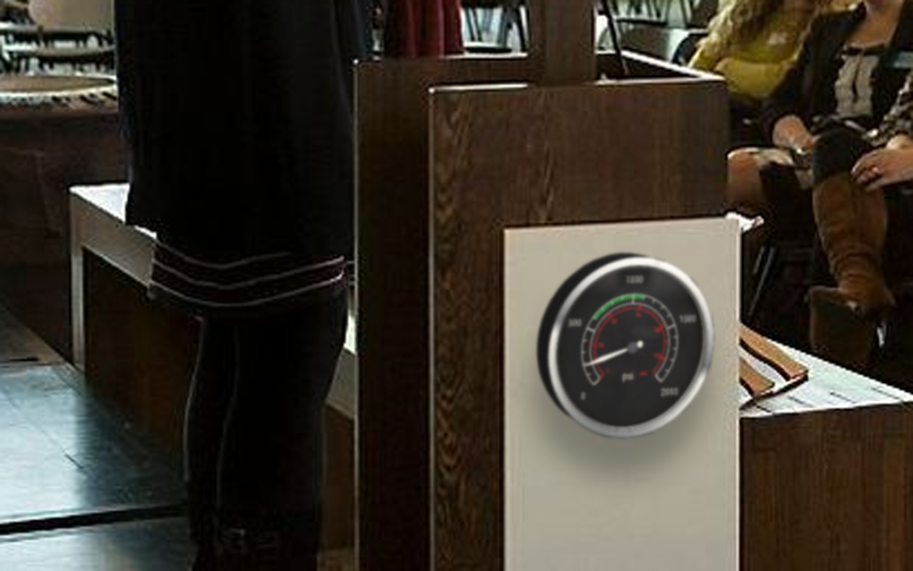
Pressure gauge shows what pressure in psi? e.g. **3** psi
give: **200** psi
